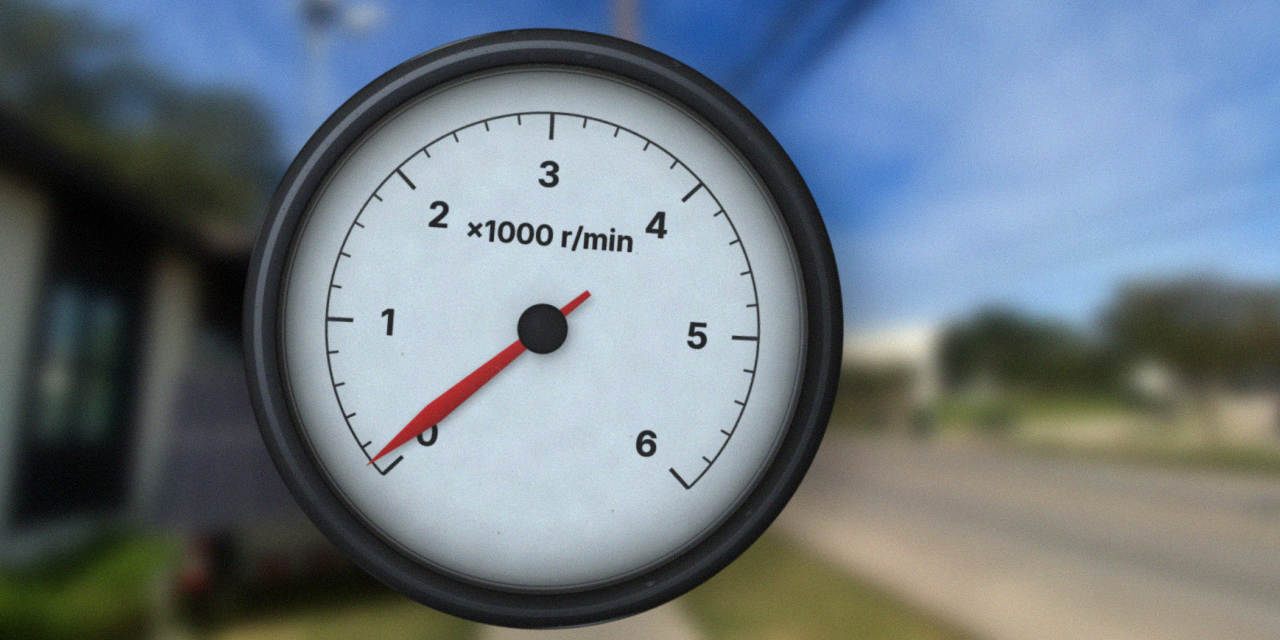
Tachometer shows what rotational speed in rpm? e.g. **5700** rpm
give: **100** rpm
